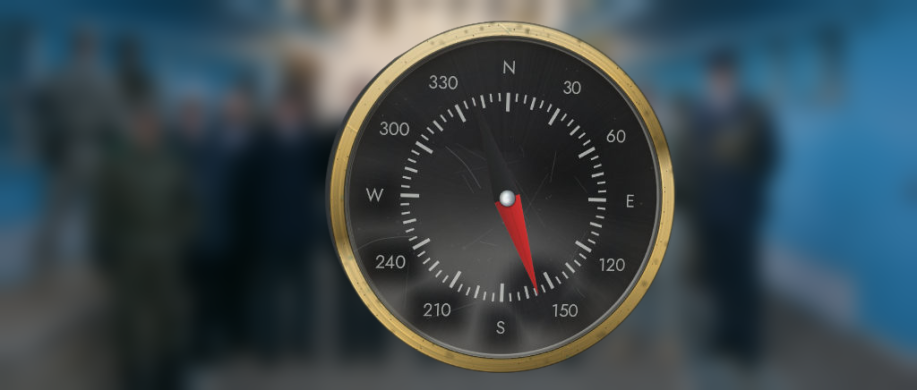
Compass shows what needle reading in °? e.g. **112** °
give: **160** °
